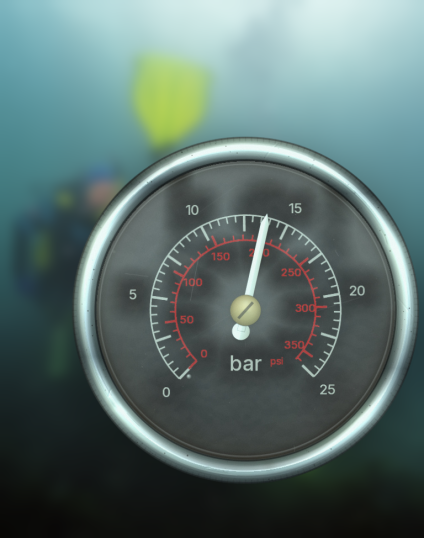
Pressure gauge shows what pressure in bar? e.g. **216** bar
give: **13.75** bar
